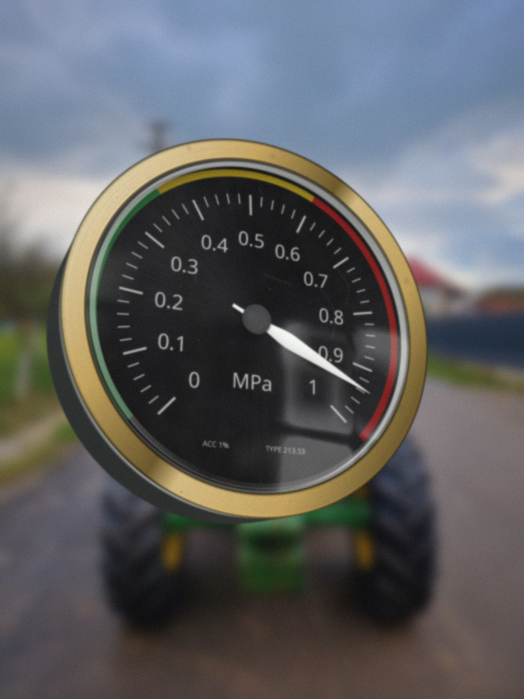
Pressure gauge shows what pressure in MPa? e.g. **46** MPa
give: **0.94** MPa
